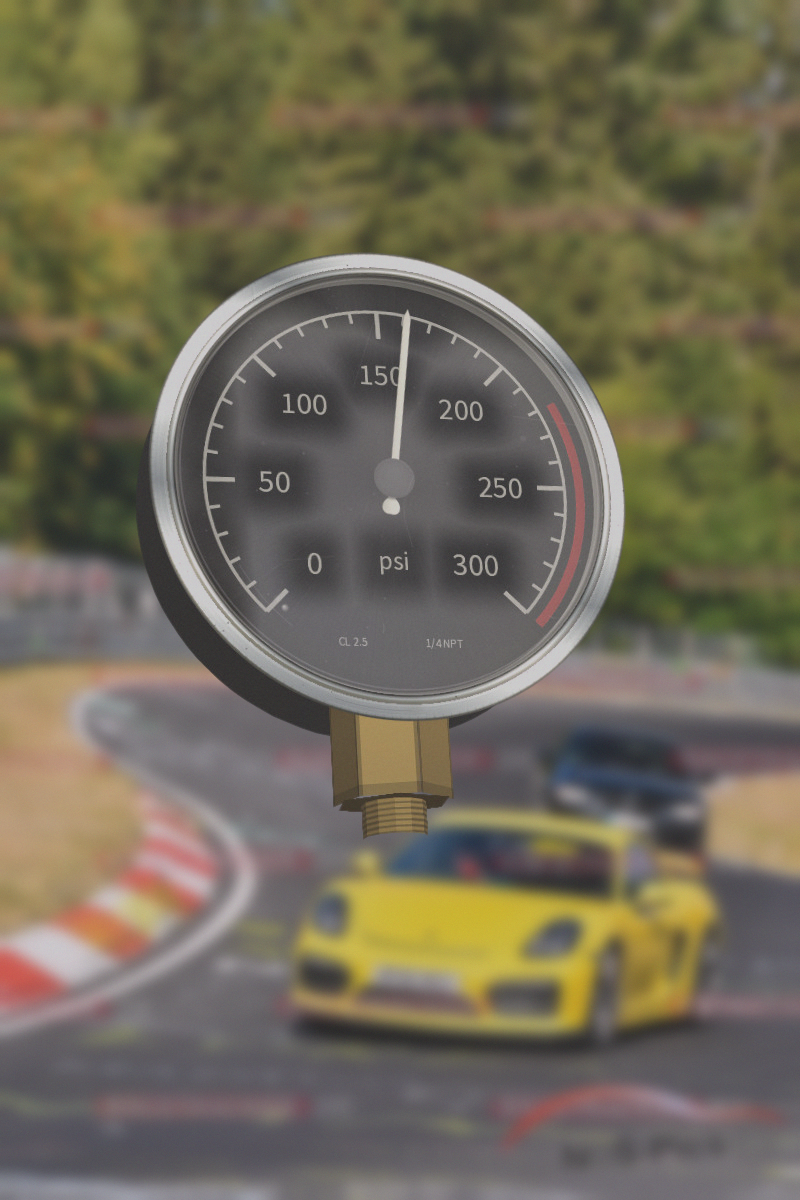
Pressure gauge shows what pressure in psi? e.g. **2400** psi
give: **160** psi
